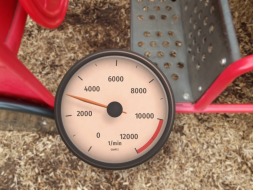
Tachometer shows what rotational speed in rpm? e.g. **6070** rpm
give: **3000** rpm
